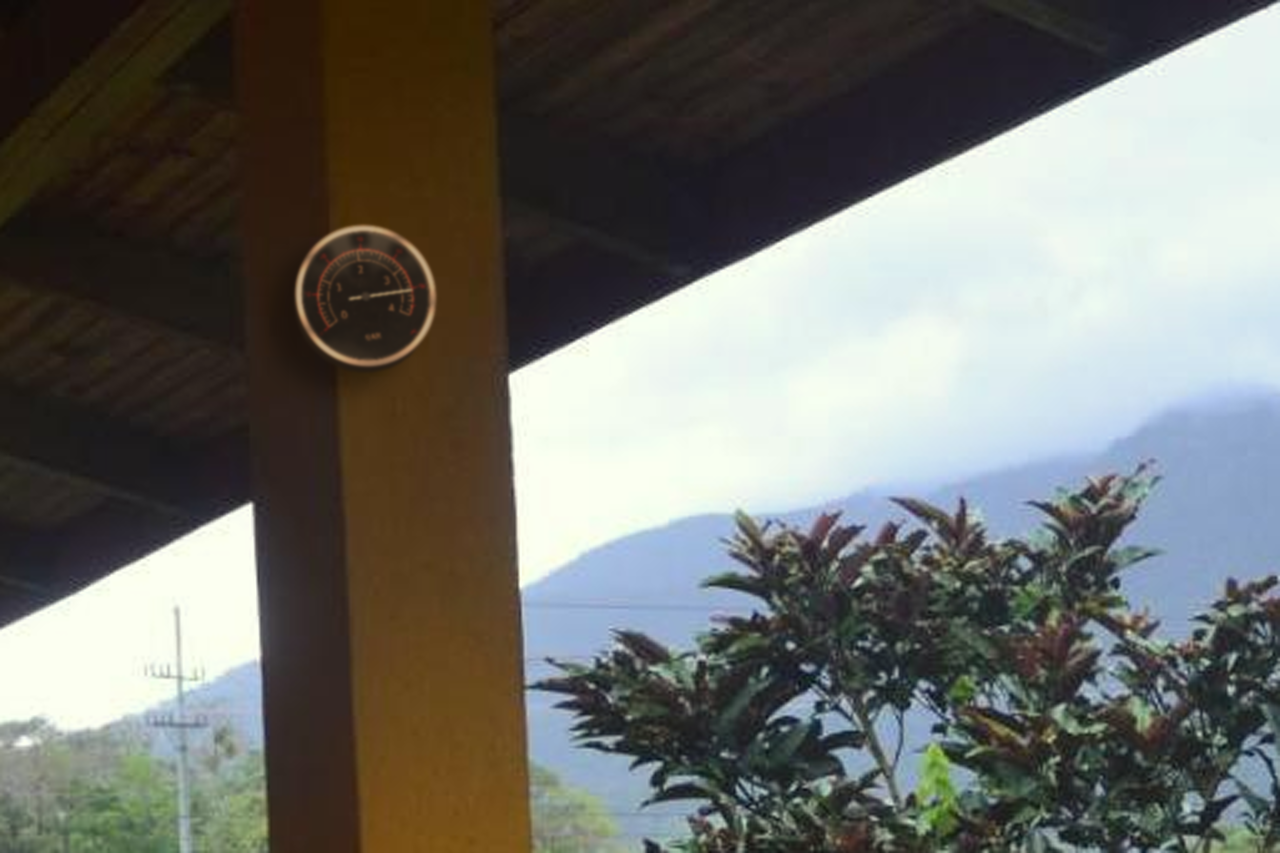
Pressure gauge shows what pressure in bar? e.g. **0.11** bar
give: **3.5** bar
